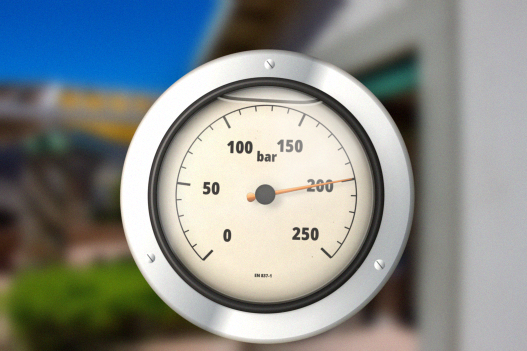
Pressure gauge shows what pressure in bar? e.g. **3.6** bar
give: **200** bar
